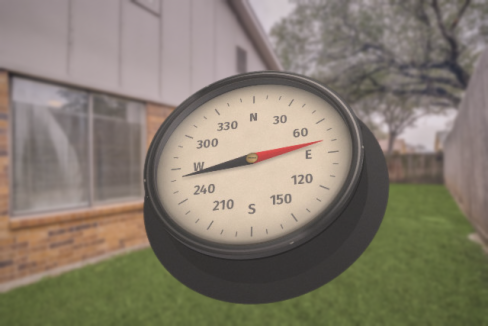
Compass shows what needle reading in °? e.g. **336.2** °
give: **80** °
